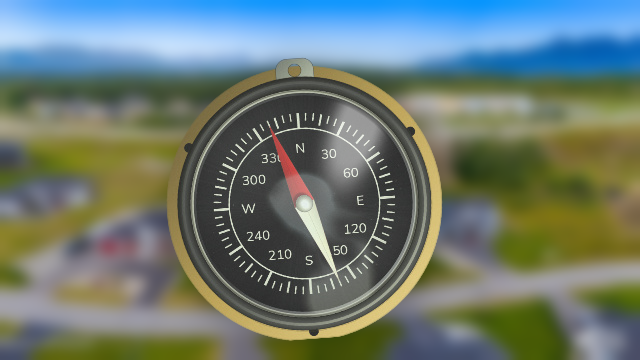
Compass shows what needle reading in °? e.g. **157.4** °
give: **340** °
